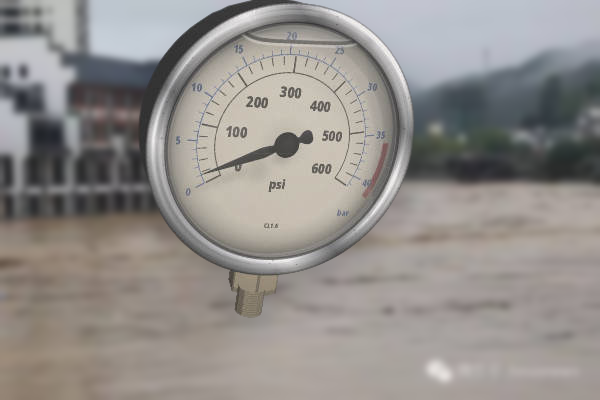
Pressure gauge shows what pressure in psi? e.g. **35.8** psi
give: **20** psi
